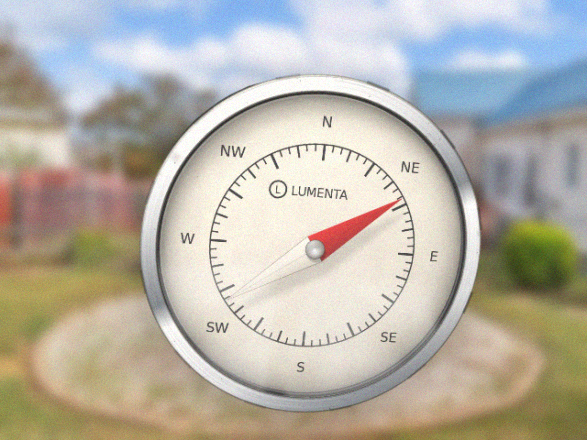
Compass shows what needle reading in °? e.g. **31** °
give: **55** °
